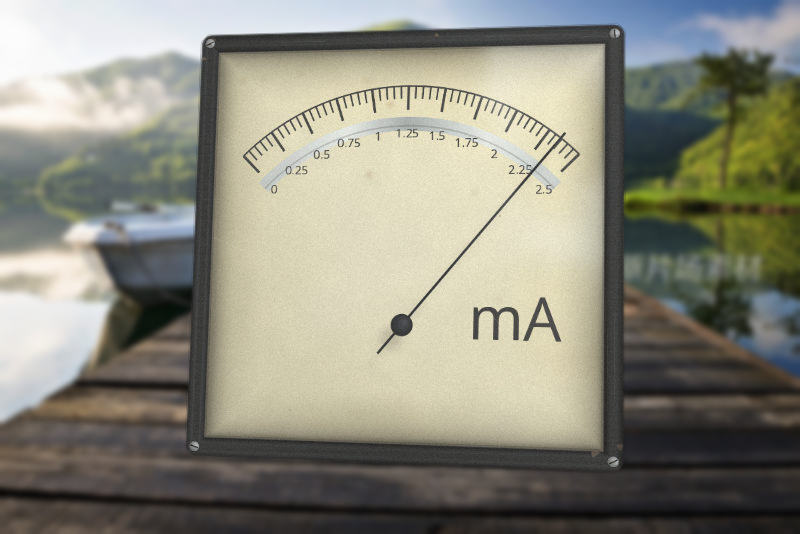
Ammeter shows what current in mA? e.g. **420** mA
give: **2.35** mA
